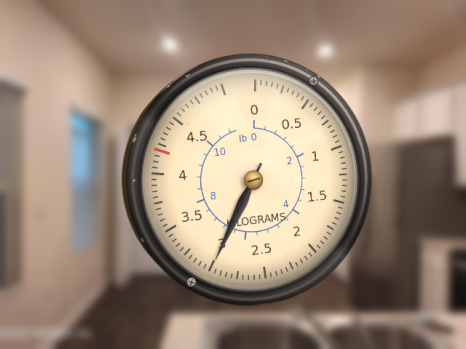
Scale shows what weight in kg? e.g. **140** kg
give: **3** kg
